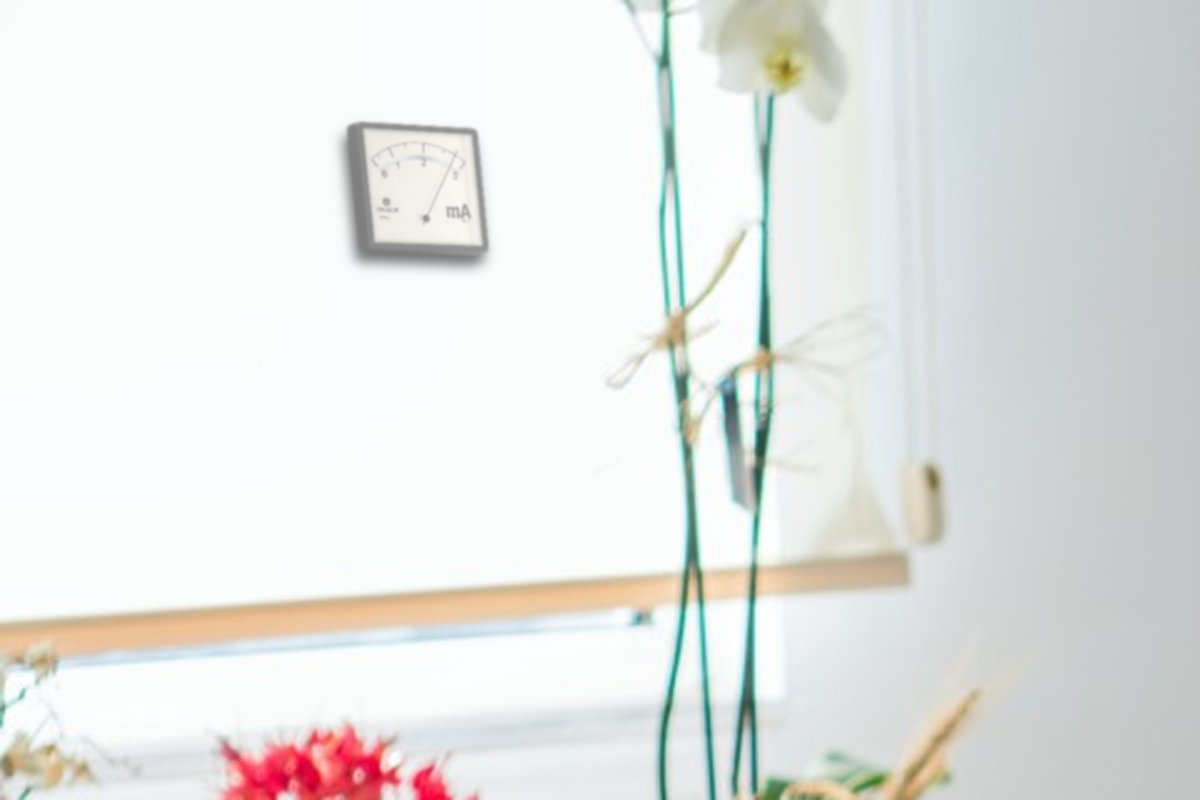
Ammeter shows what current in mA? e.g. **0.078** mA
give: **2.75** mA
